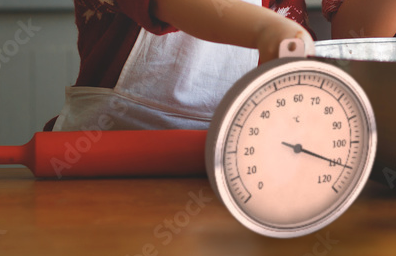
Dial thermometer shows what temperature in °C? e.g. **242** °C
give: **110** °C
